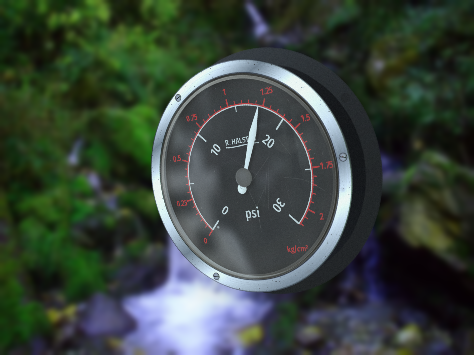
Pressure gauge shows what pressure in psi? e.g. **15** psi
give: **17.5** psi
